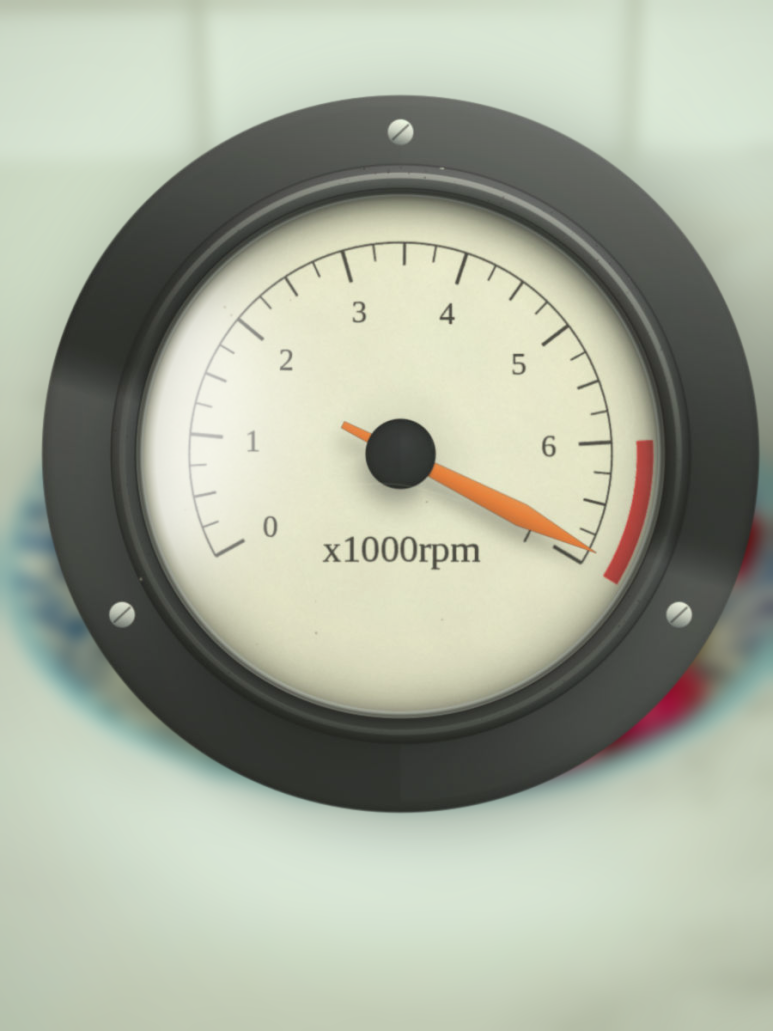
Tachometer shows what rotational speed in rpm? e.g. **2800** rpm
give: **6875** rpm
